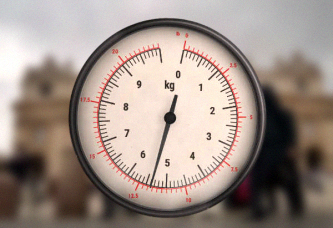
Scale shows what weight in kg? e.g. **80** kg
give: **5.4** kg
